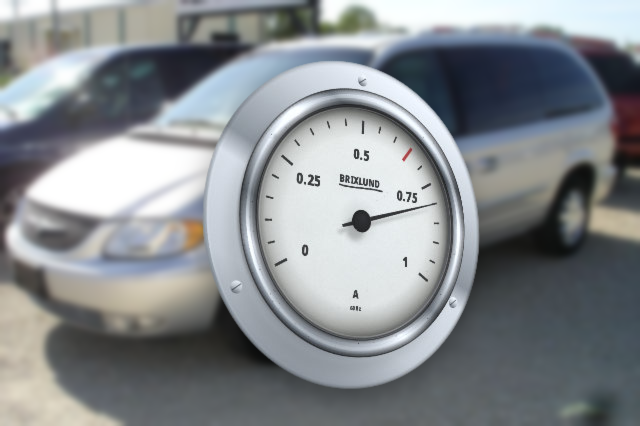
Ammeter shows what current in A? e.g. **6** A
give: **0.8** A
